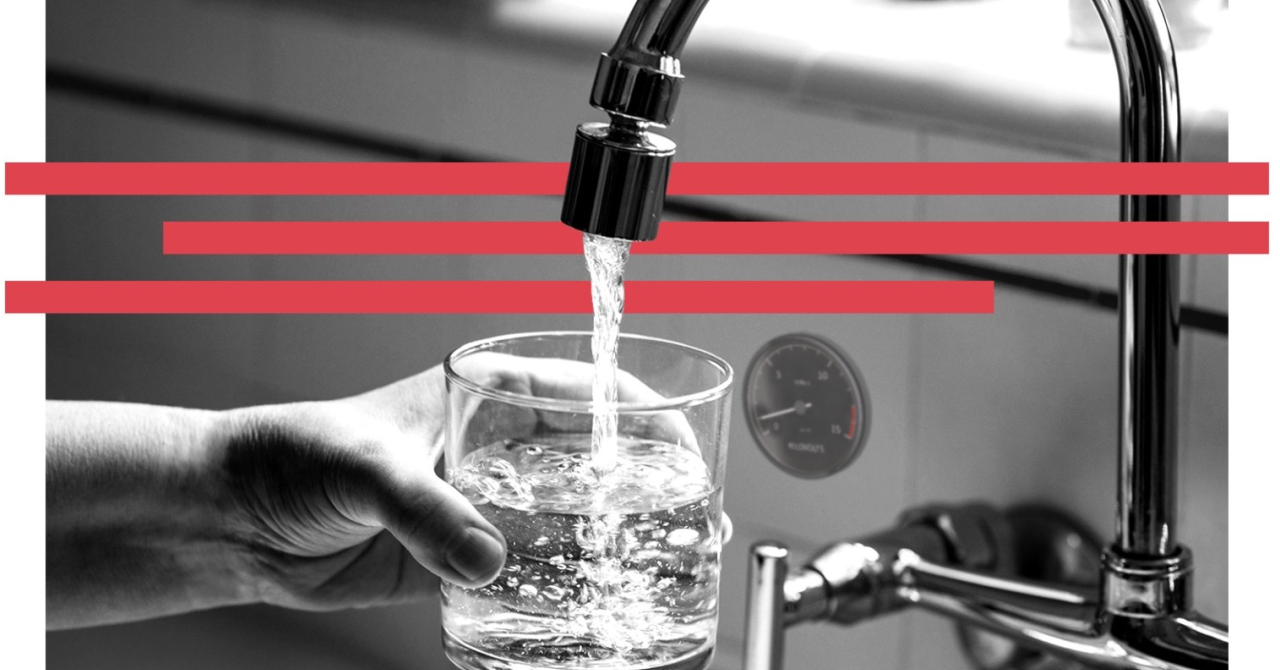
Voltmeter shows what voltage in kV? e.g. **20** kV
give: **1** kV
